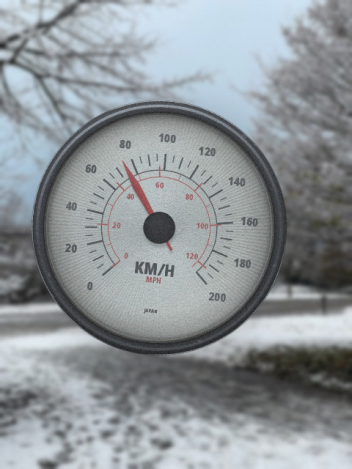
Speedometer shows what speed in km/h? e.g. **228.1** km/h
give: **75** km/h
